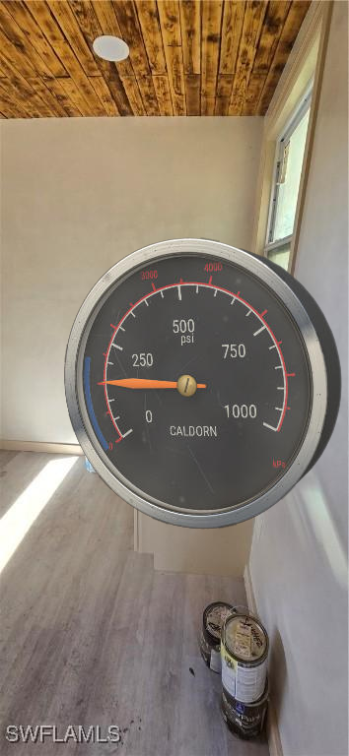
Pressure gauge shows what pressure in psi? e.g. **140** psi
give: **150** psi
